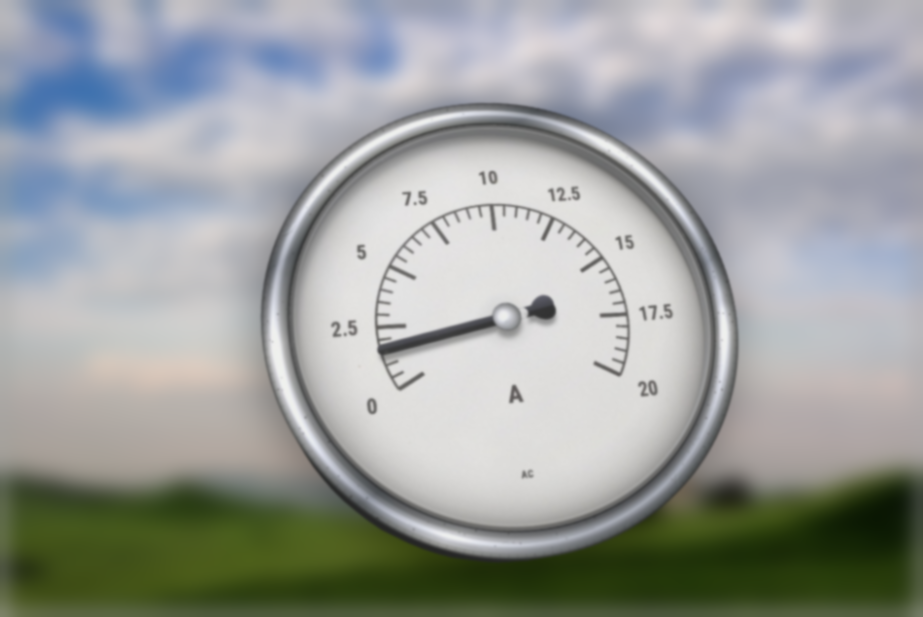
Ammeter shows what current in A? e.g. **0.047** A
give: **1.5** A
